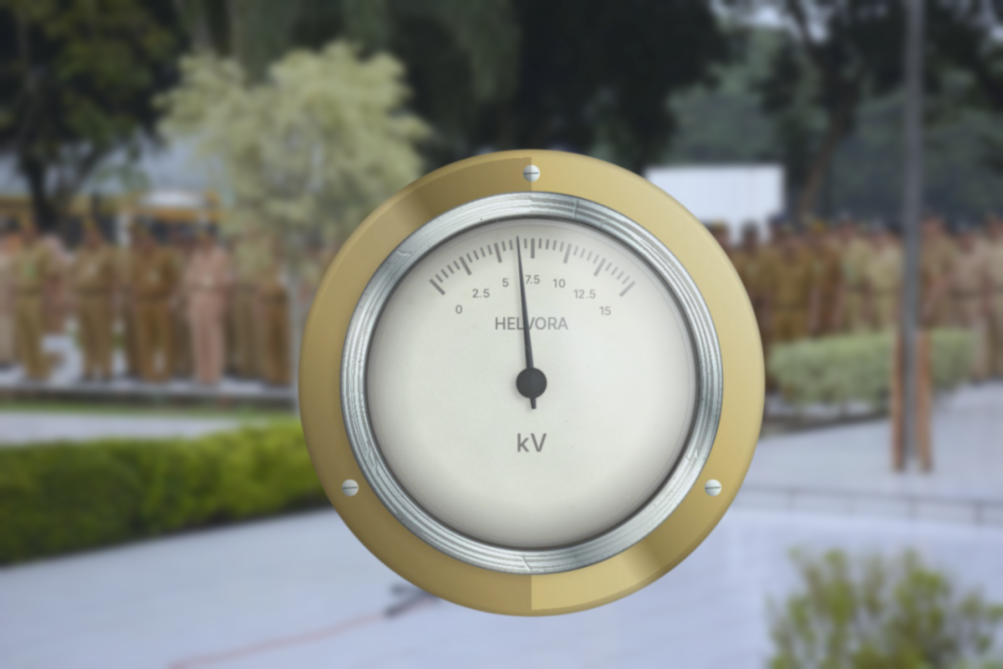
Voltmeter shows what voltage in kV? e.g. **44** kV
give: **6.5** kV
